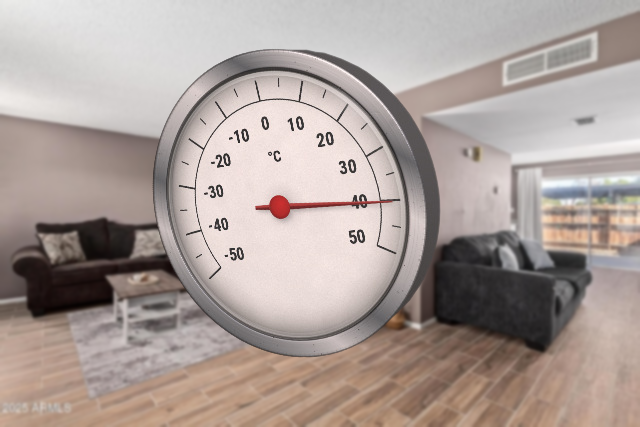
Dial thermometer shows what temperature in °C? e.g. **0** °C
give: **40** °C
